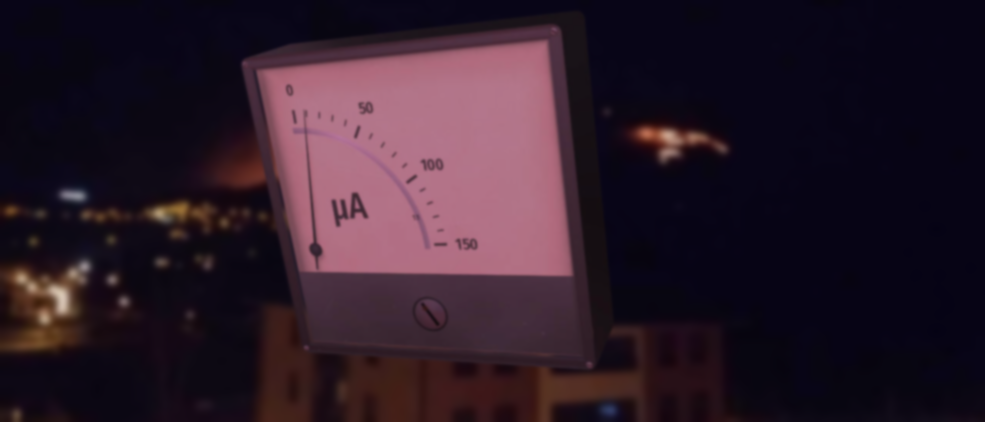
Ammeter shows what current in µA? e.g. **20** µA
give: **10** µA
